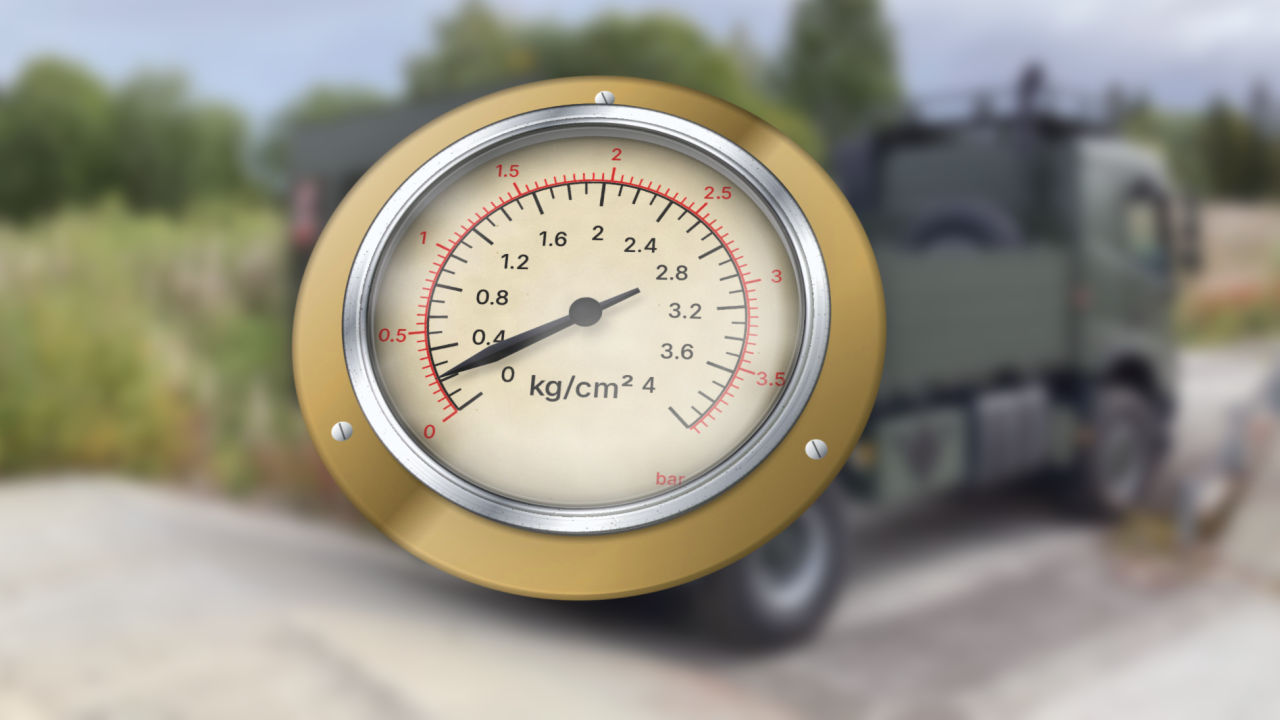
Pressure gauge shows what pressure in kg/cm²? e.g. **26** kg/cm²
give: **0.2** kg/cm²
